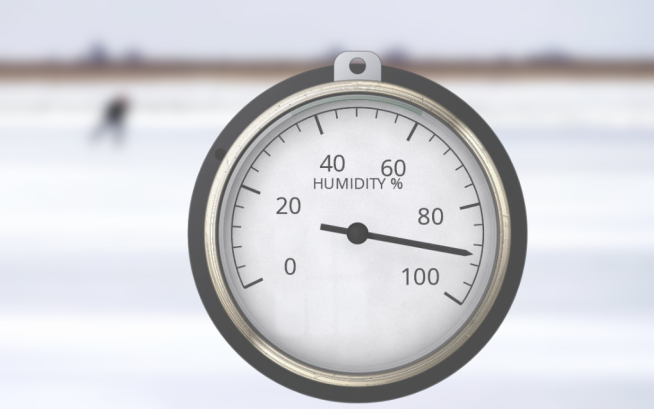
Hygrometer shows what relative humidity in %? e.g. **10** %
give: **90** %
